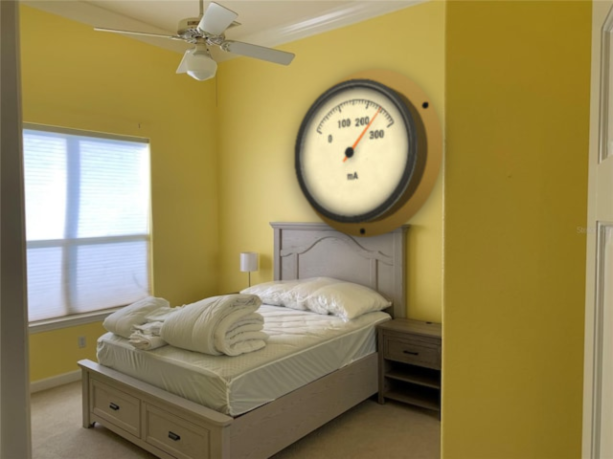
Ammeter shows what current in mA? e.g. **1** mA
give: **250** mA
